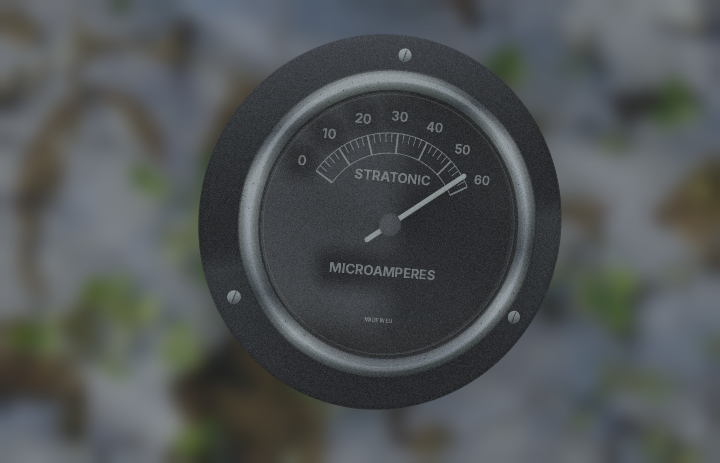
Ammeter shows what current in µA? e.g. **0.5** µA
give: **56** µA
